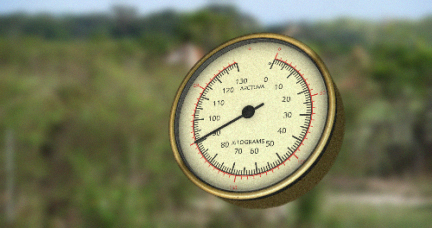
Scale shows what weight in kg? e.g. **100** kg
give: **90** kg
